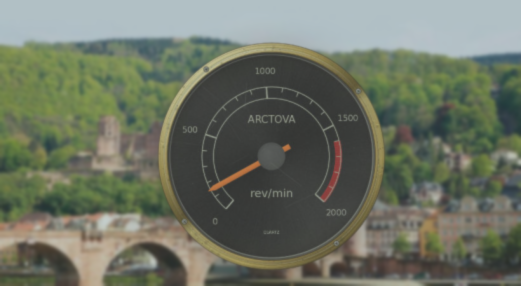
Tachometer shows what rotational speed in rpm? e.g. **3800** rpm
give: **150** rpm
